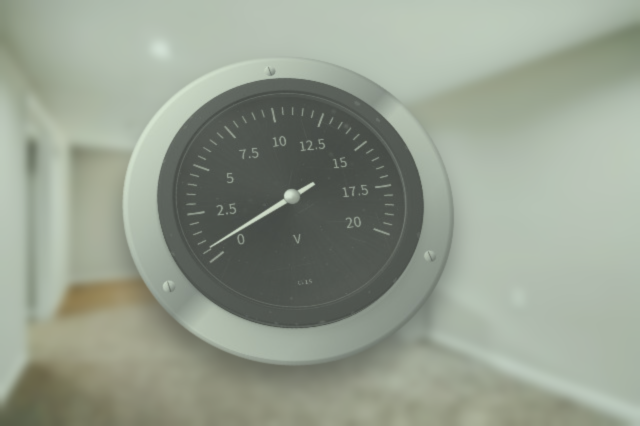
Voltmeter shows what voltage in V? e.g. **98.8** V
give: **0.5** V
